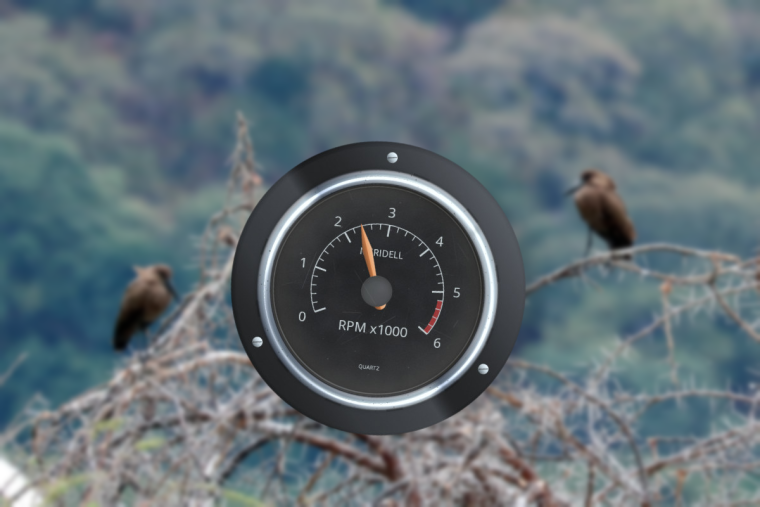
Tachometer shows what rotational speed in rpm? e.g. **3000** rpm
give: **2400** rpm
